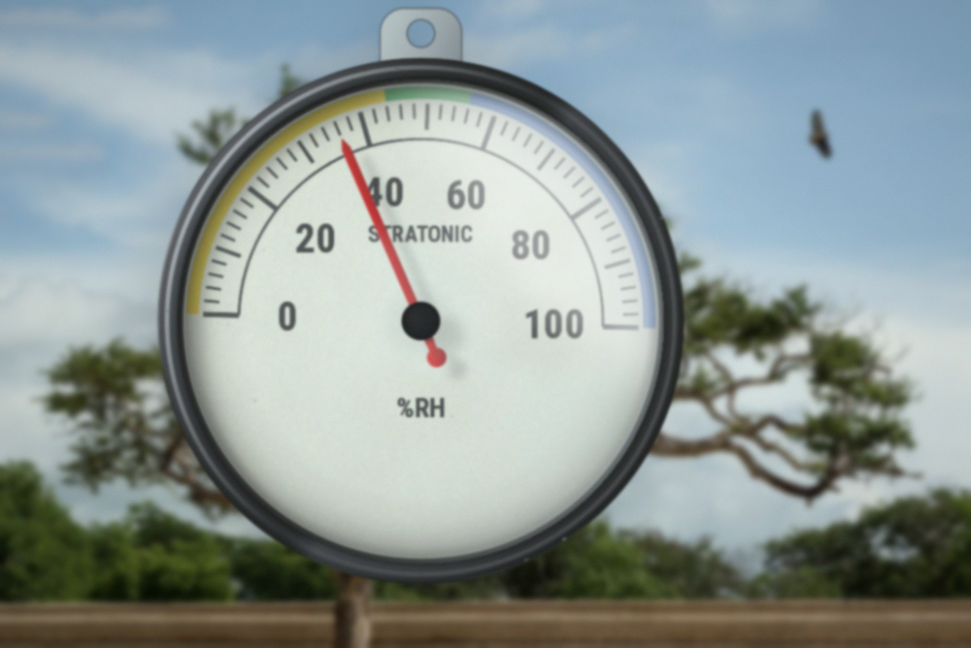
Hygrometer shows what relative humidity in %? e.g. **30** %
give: **36** %
